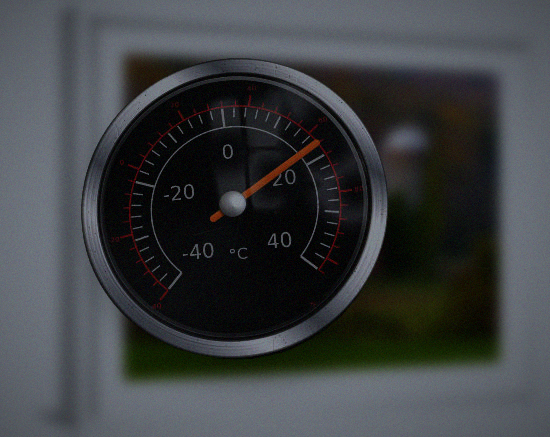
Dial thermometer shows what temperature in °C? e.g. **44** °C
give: **18** °C
